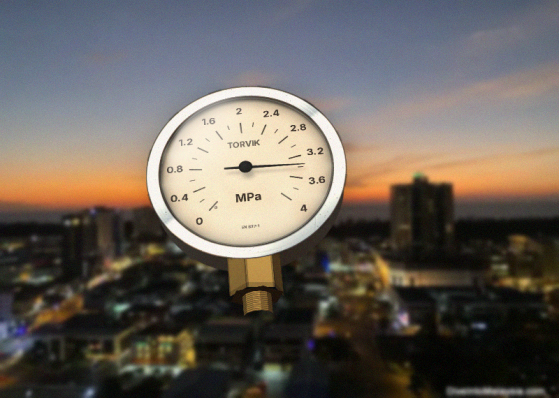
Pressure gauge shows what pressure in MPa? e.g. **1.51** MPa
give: **3.4** MPa
